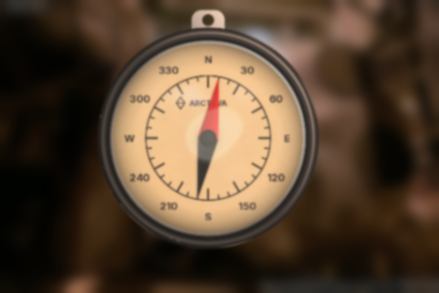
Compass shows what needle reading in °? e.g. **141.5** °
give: **10** °
